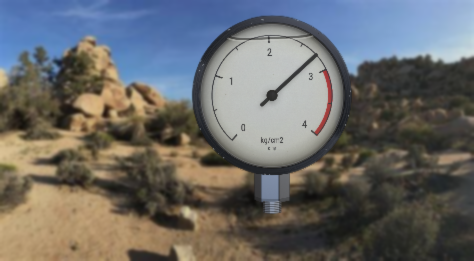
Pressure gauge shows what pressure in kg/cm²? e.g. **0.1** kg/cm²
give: **2.75** kg/cm²
